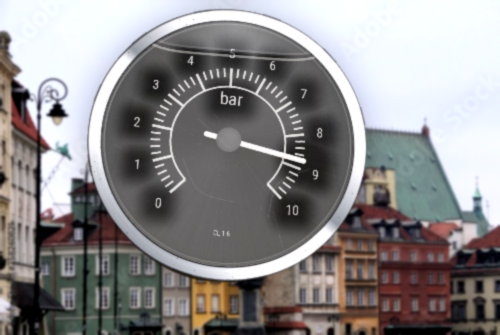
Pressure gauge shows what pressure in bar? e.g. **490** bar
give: **8.8** bar
